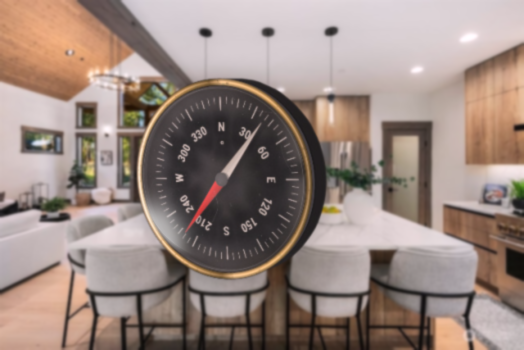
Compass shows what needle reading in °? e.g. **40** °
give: **220** °
